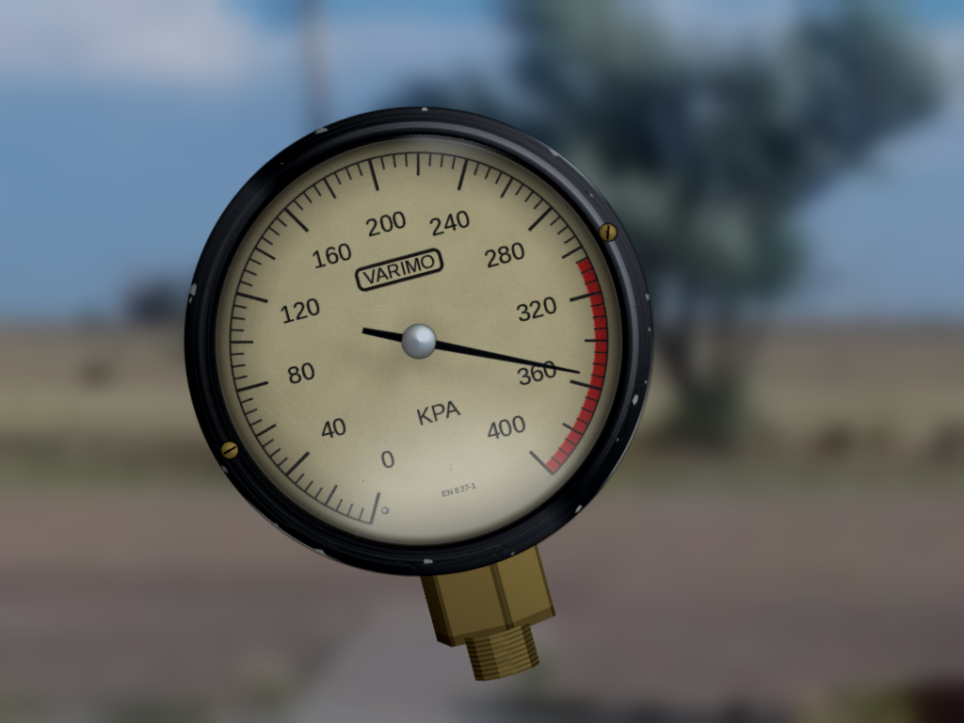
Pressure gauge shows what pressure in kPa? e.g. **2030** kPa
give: **355** kPa
